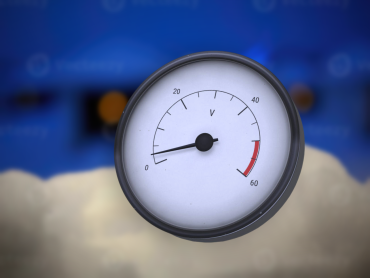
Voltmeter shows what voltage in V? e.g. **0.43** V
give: **2.5** V
